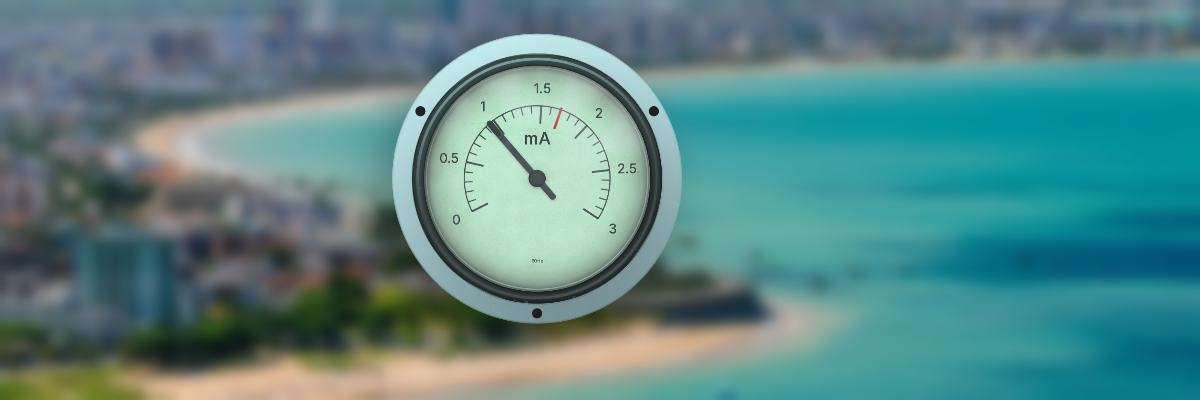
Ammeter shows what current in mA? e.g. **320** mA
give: **0.95** mA
